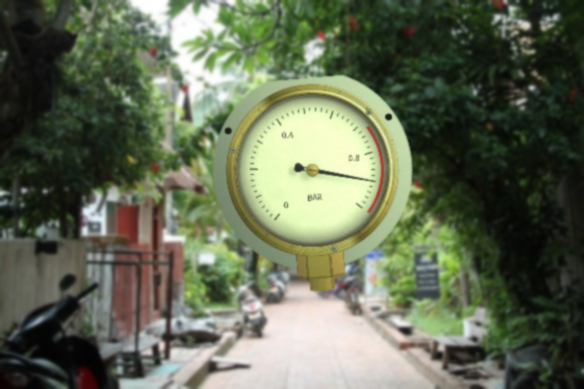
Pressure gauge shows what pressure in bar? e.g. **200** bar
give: **0.9** bar
